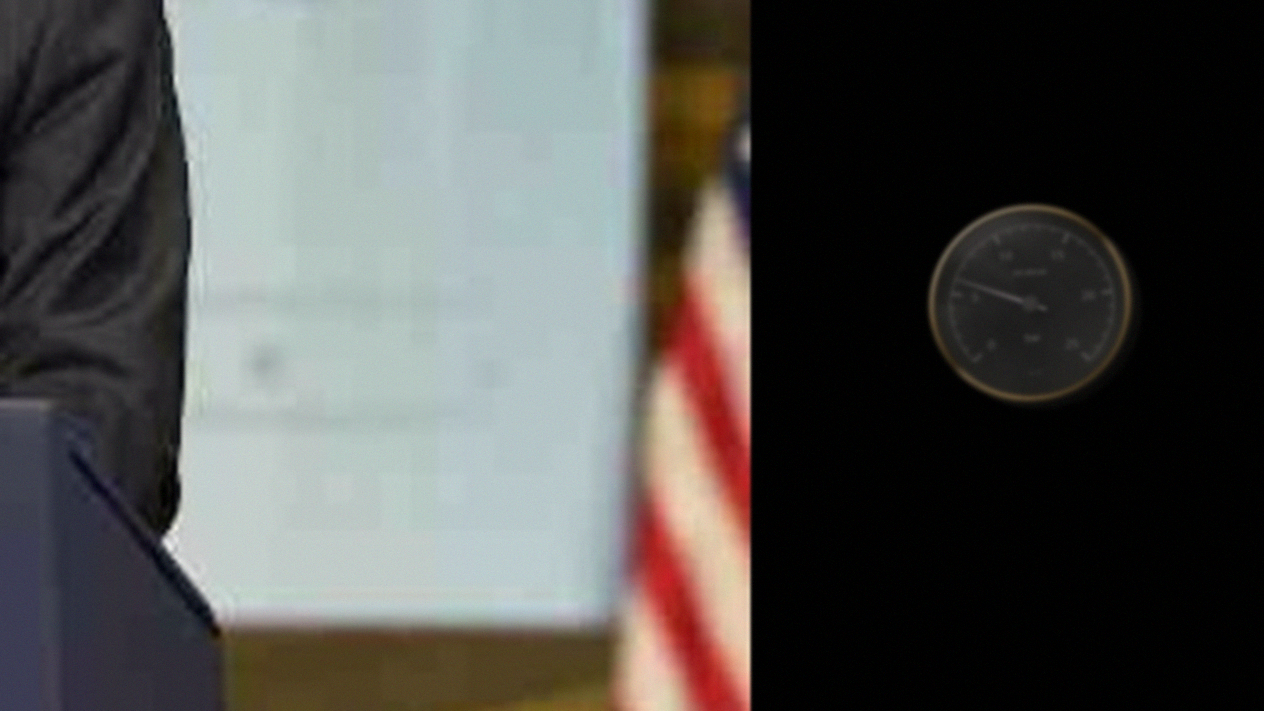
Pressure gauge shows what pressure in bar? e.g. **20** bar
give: **6** bar
